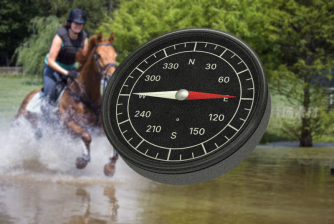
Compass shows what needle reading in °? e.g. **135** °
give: **90** °
